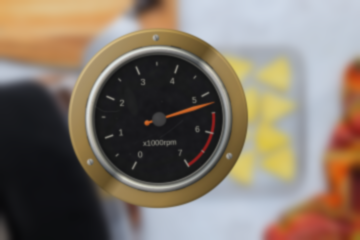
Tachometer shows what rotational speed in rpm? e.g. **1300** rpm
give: **5250** rpm
